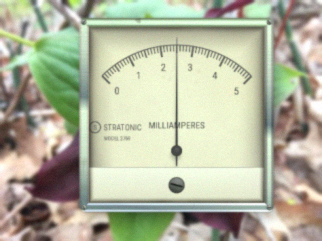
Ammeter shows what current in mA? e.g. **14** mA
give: **2.5** mA
